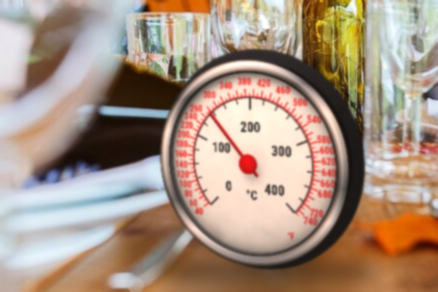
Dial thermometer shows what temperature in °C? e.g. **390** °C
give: **140** °C
